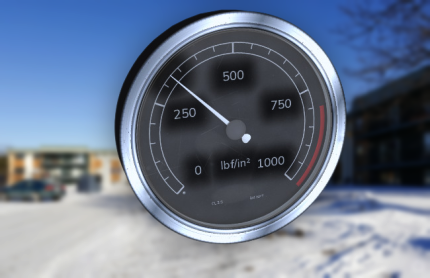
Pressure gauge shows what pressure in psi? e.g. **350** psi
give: **325** psi
